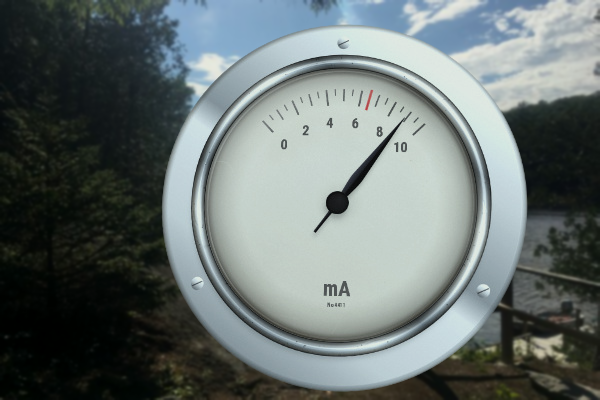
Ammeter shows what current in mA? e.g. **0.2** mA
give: **9** mA
